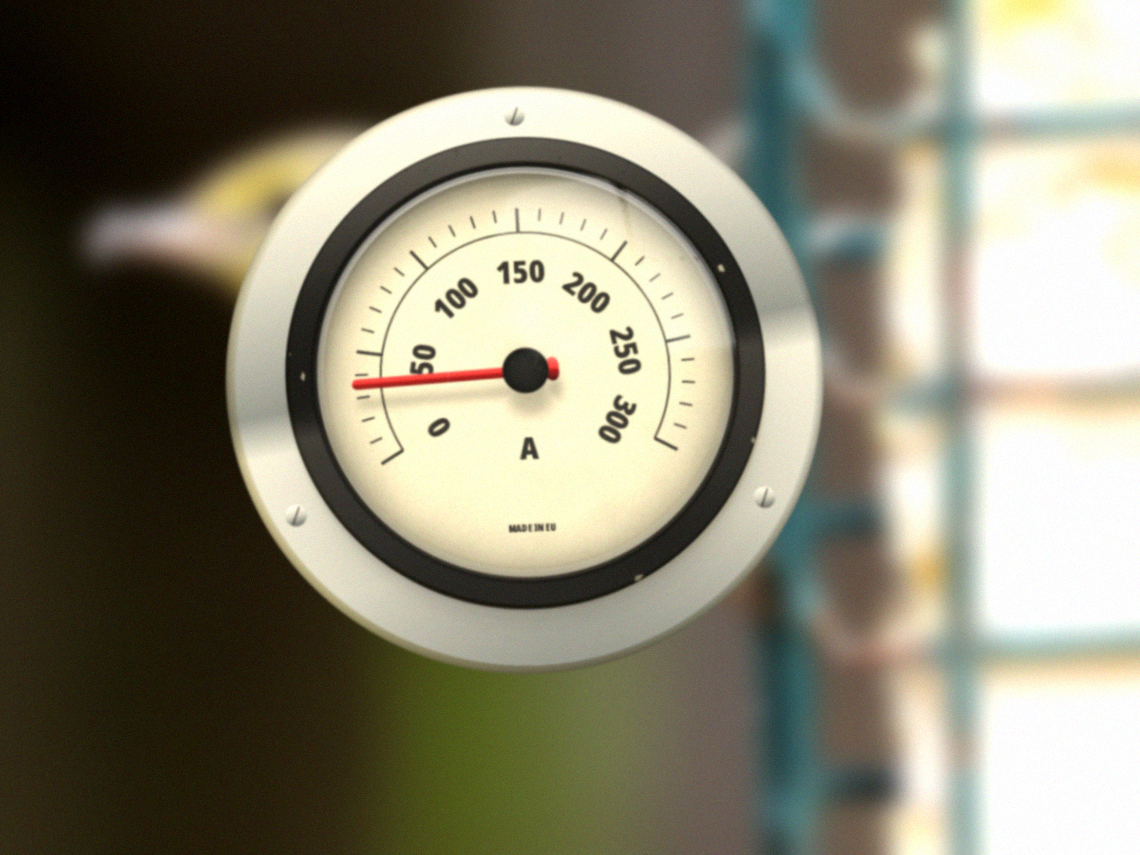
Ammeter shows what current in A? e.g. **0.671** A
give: **35** A
